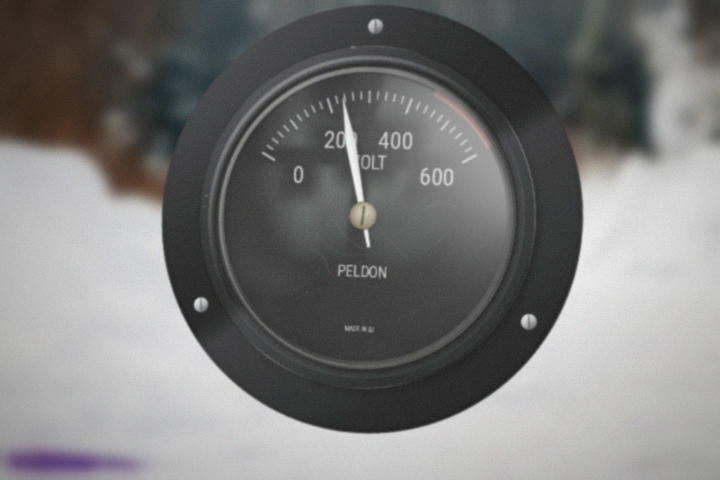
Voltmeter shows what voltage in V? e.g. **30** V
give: **240** V
